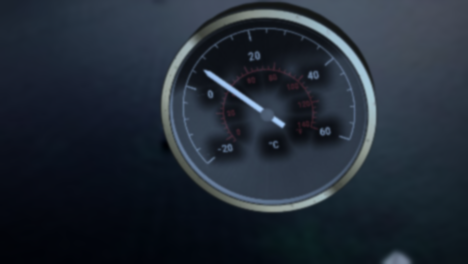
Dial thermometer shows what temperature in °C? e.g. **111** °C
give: **6** °C
